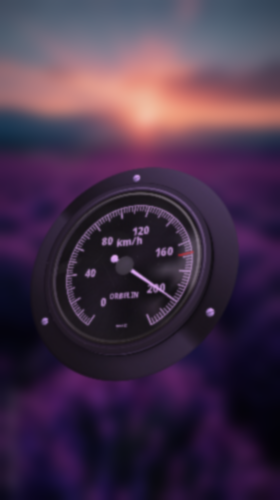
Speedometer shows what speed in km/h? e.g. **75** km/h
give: **200** km/h
